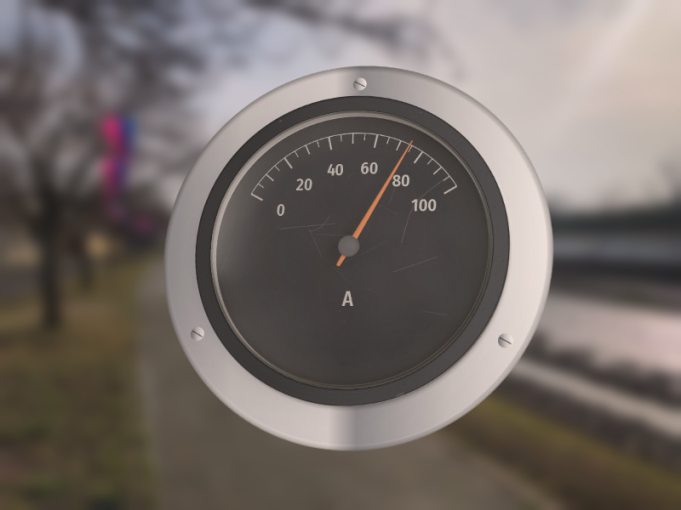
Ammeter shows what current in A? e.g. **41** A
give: **75** A
